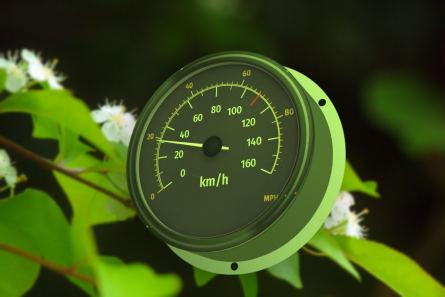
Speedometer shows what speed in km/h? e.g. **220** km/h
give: **30** km/h
